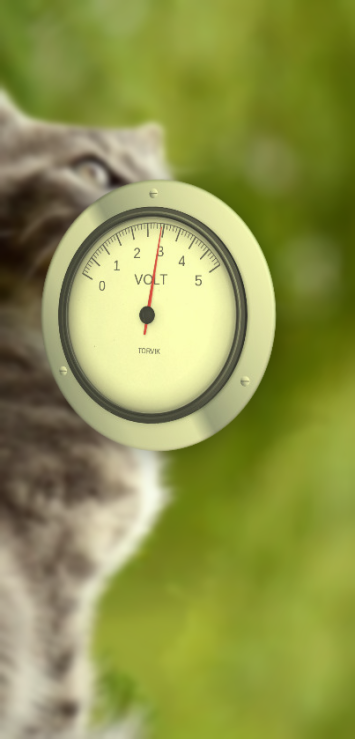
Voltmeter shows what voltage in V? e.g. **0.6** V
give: **3** V
